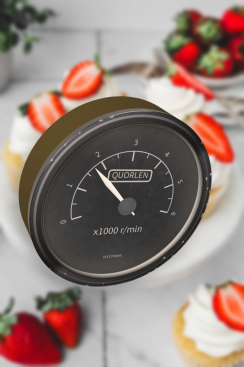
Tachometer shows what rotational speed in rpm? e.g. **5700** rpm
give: **1750** rpm
